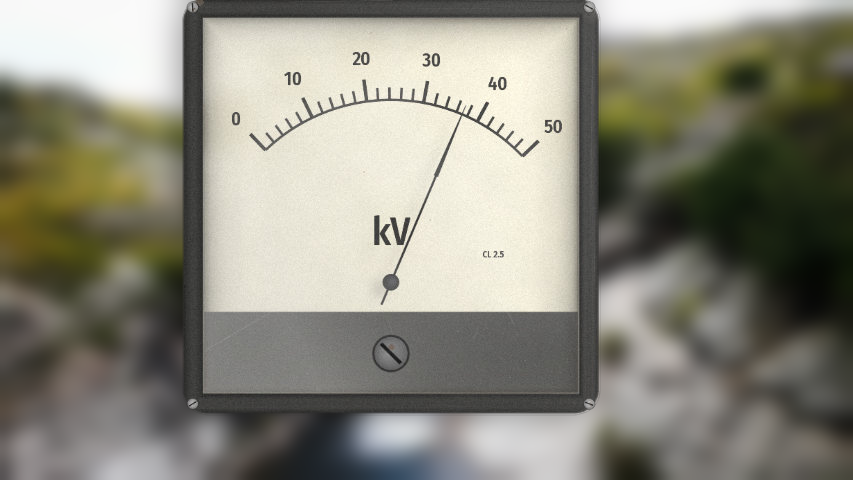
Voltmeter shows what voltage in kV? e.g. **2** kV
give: **37** kV
